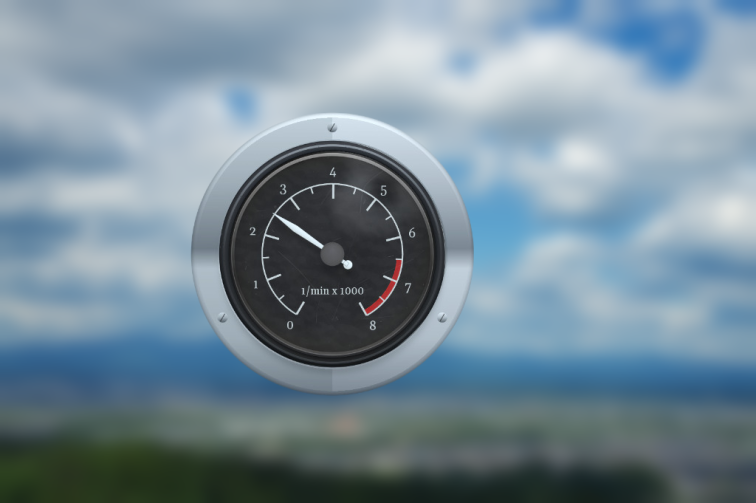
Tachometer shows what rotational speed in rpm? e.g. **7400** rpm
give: **2500** rpm
